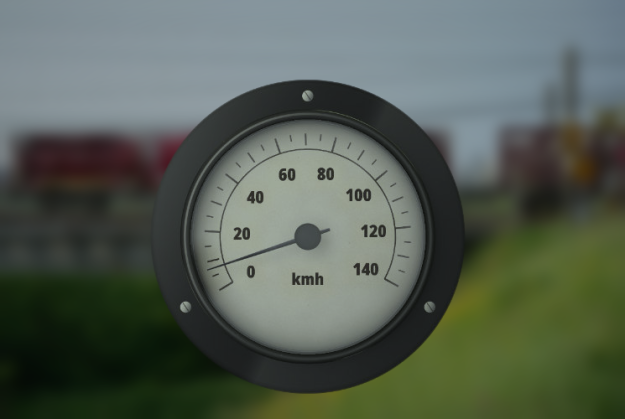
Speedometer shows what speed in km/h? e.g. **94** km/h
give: **7.5** km/h
